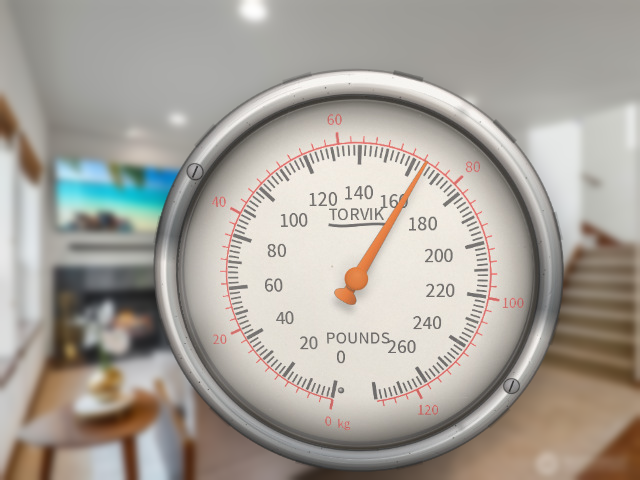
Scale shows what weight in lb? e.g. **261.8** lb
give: **164** lb
